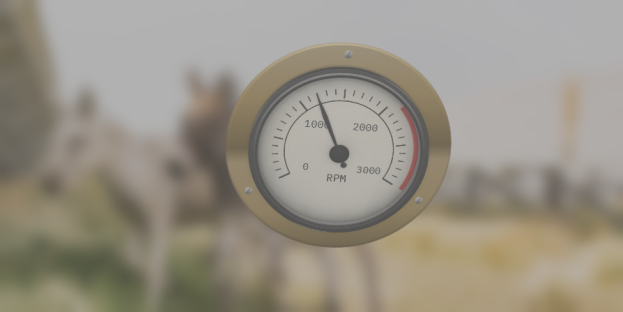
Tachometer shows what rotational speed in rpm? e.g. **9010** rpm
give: **1200** rpm
